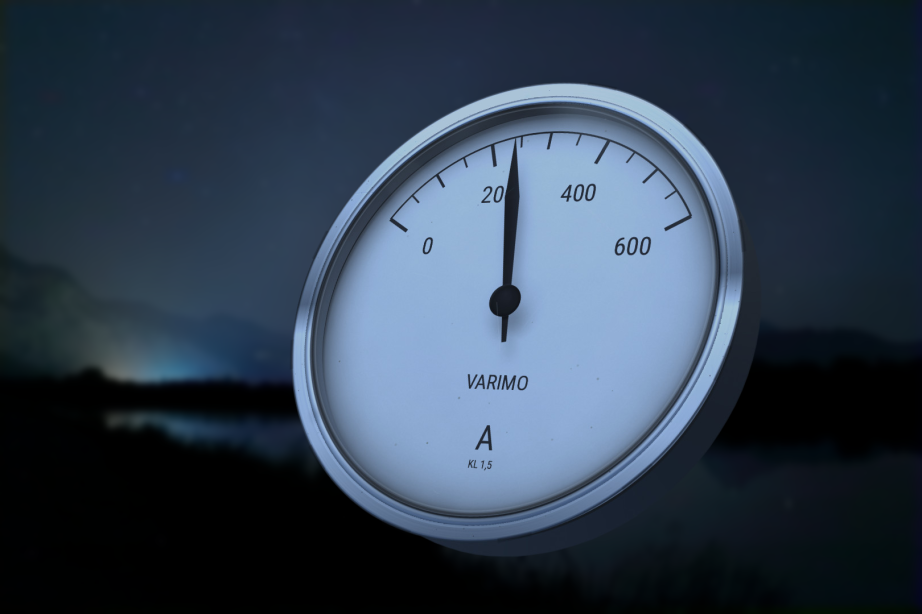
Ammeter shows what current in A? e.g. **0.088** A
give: **250** A
